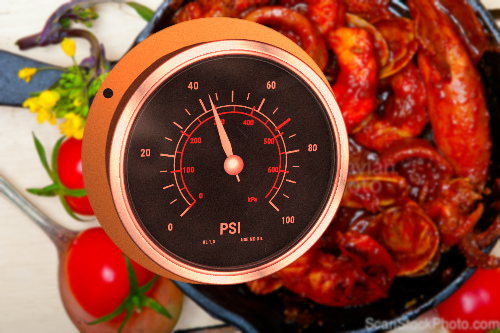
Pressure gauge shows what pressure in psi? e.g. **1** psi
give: **42.5** psi
